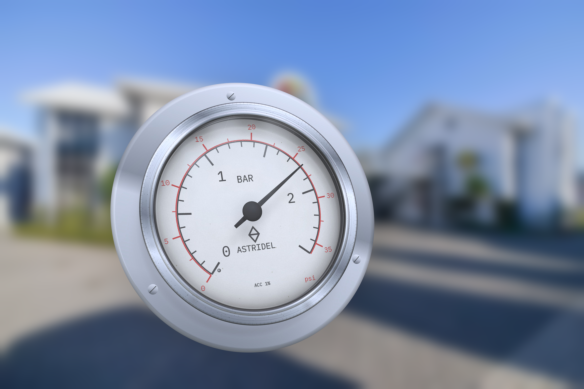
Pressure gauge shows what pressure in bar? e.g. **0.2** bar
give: **1.8** bar
